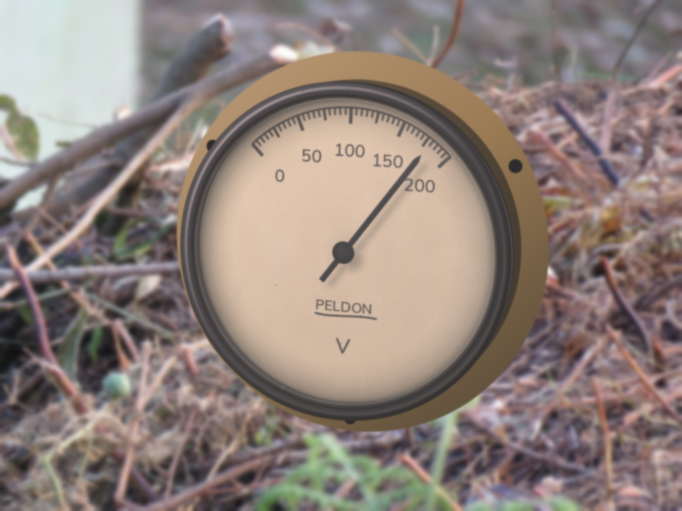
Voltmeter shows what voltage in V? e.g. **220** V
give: **180** V
